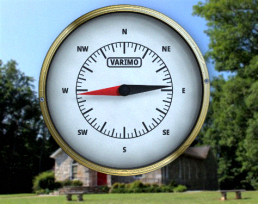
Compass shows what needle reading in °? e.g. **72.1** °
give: **265** °
